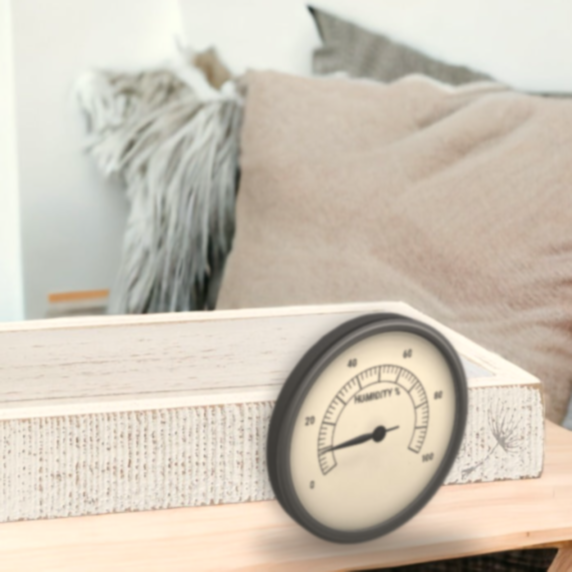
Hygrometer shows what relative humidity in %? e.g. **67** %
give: **10** %
